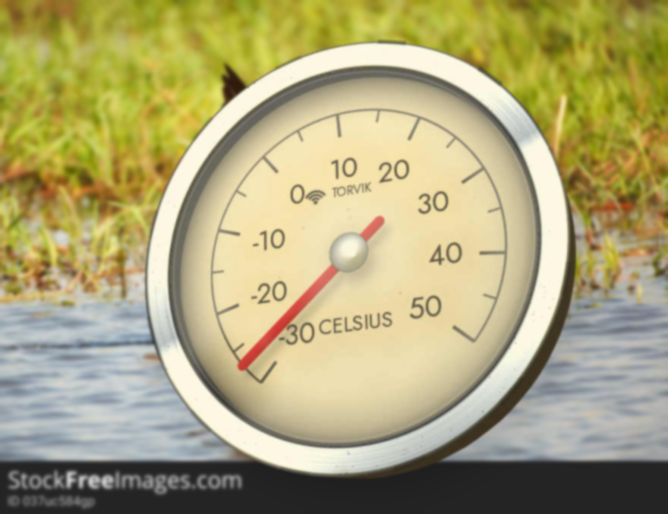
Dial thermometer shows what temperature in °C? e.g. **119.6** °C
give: **-27.5** °C
